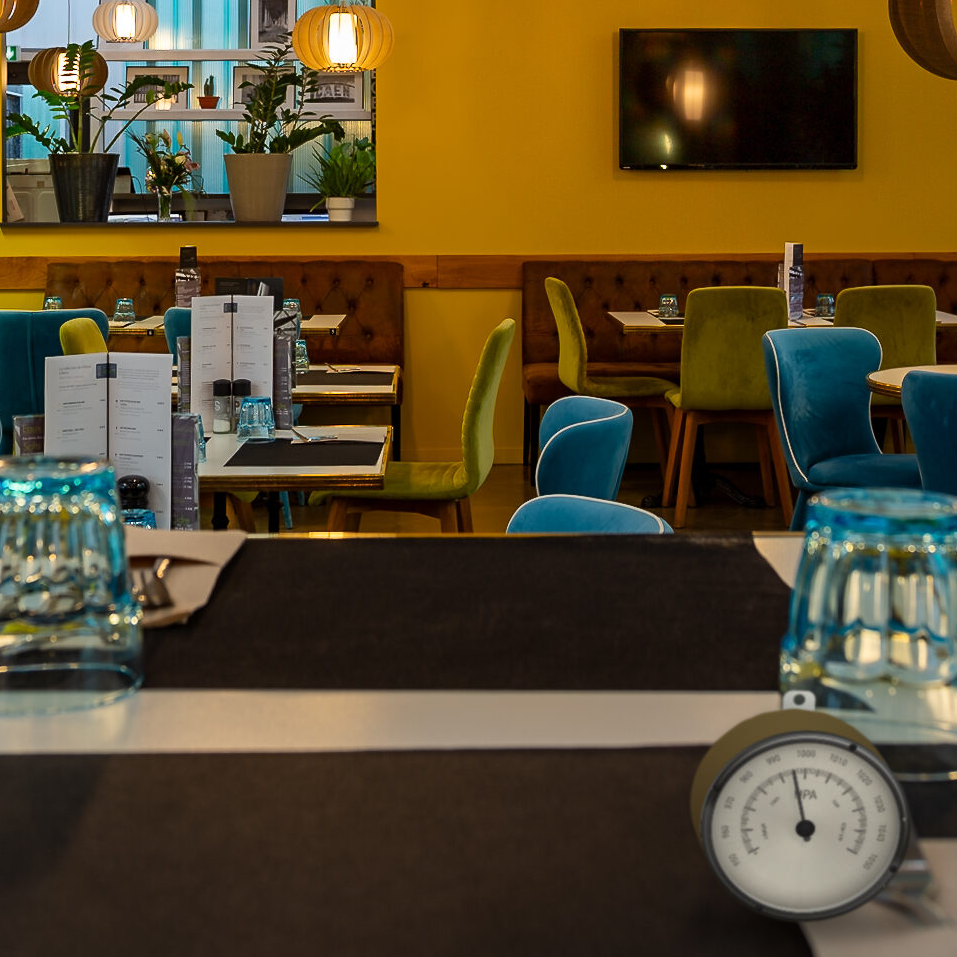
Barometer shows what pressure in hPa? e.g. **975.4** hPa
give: **995** hPa
